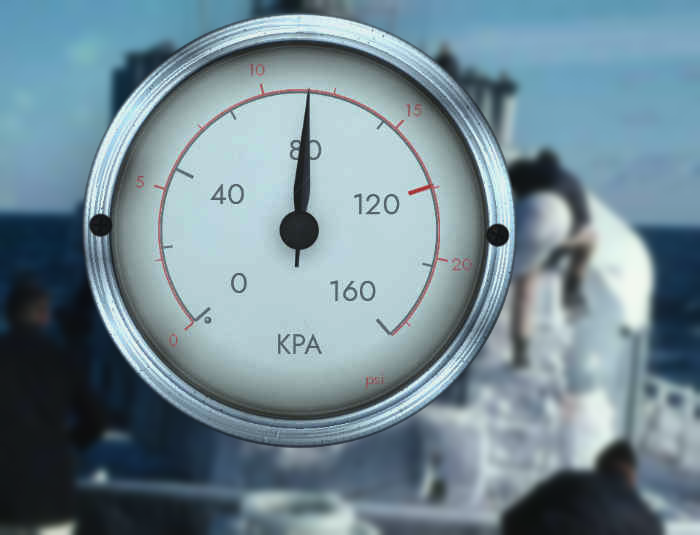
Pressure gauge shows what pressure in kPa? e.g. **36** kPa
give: **80** kPa
